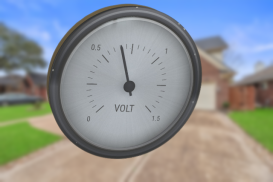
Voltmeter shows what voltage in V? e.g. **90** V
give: **0.65** V
